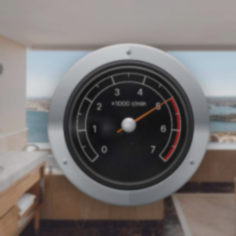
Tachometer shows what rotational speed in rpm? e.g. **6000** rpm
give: **5000** rpm
